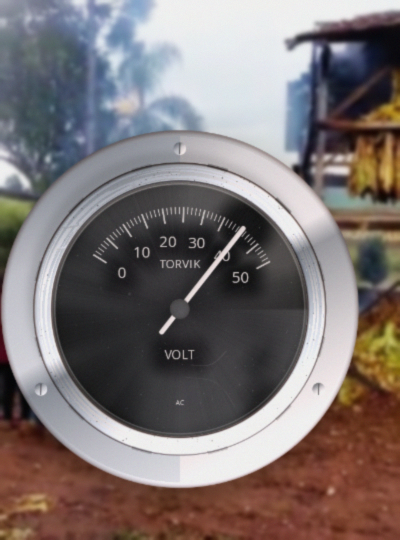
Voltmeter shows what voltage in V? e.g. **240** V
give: **40** V
